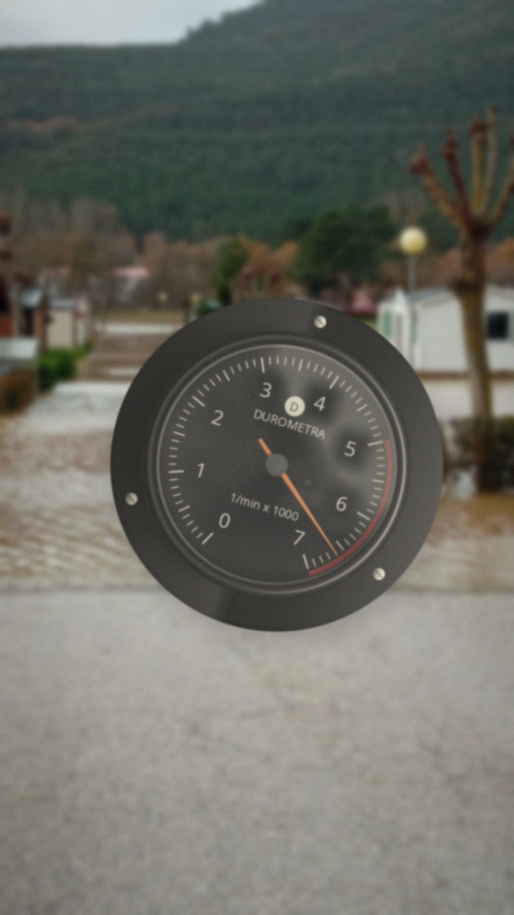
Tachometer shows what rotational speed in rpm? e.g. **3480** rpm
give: **6600** rpm
